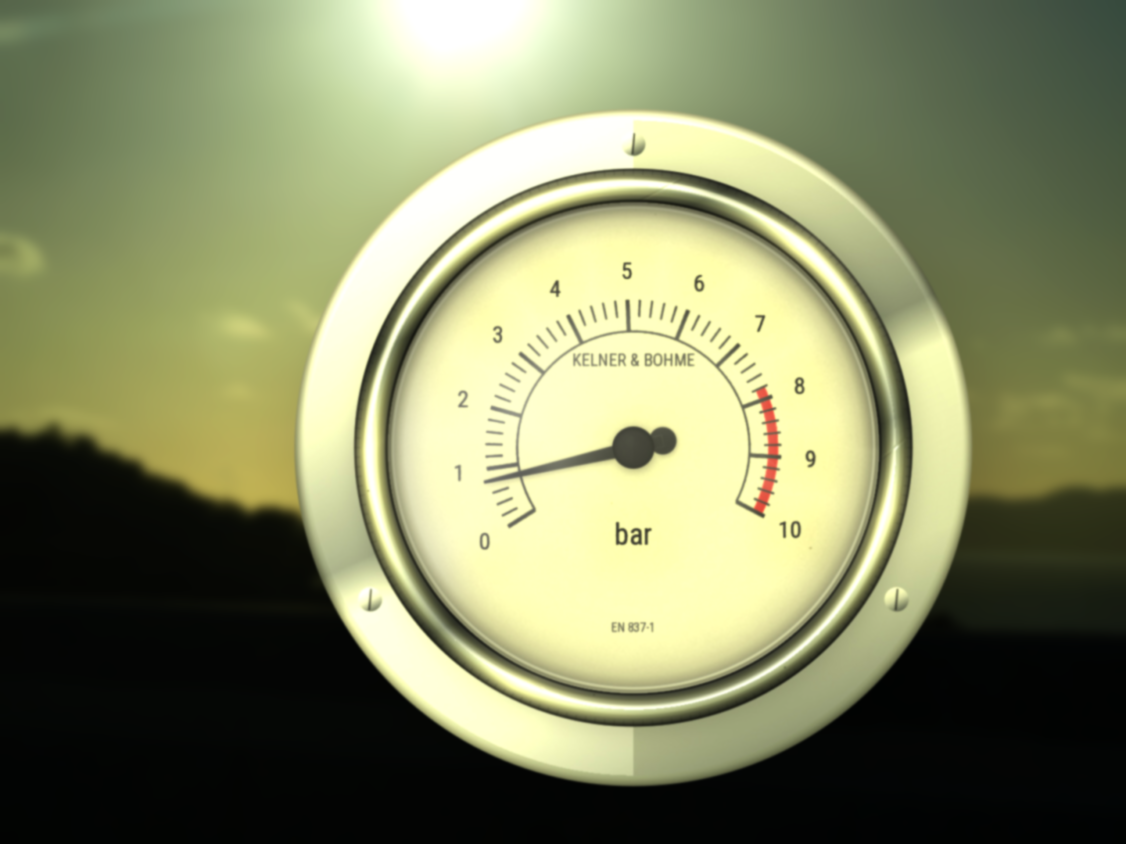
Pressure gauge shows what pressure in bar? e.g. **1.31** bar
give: **0.8** bar
